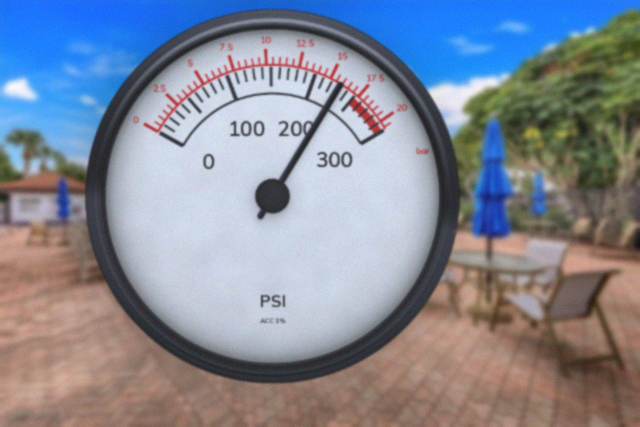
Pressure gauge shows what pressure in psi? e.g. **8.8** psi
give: **230** psi
